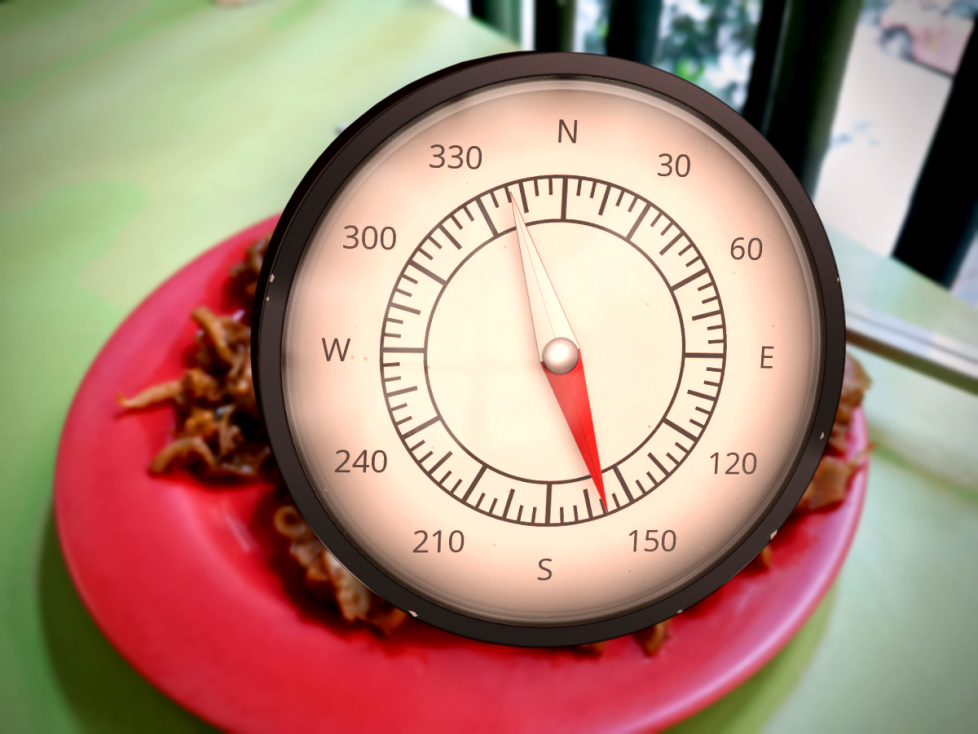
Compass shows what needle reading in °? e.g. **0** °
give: **160** °
